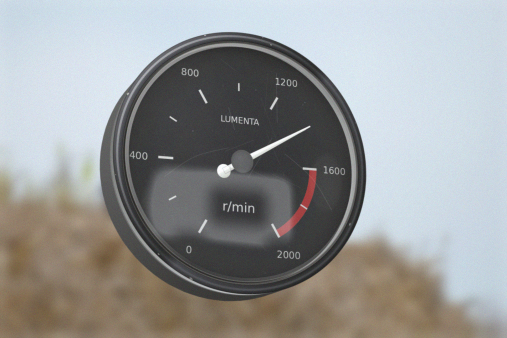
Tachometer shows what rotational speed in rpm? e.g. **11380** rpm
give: **1400** rpm
